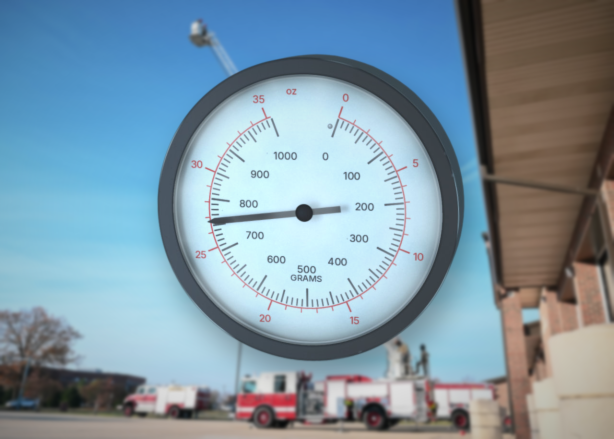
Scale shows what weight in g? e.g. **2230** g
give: **760** g
